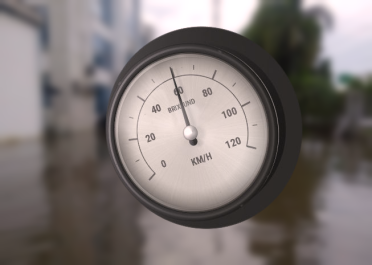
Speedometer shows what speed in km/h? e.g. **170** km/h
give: **60** km/h
